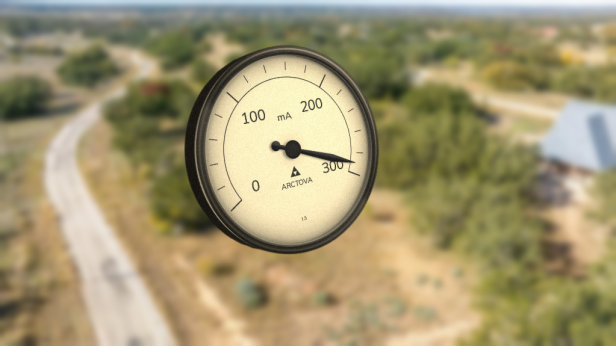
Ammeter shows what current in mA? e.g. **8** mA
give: **290** mA
